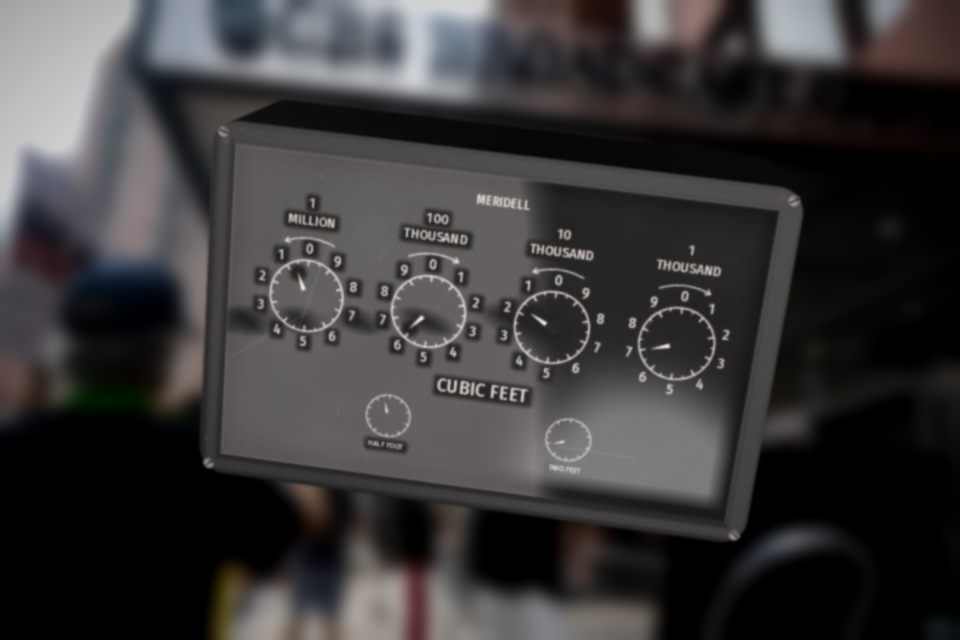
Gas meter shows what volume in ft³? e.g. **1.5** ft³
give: **61700** ft³
